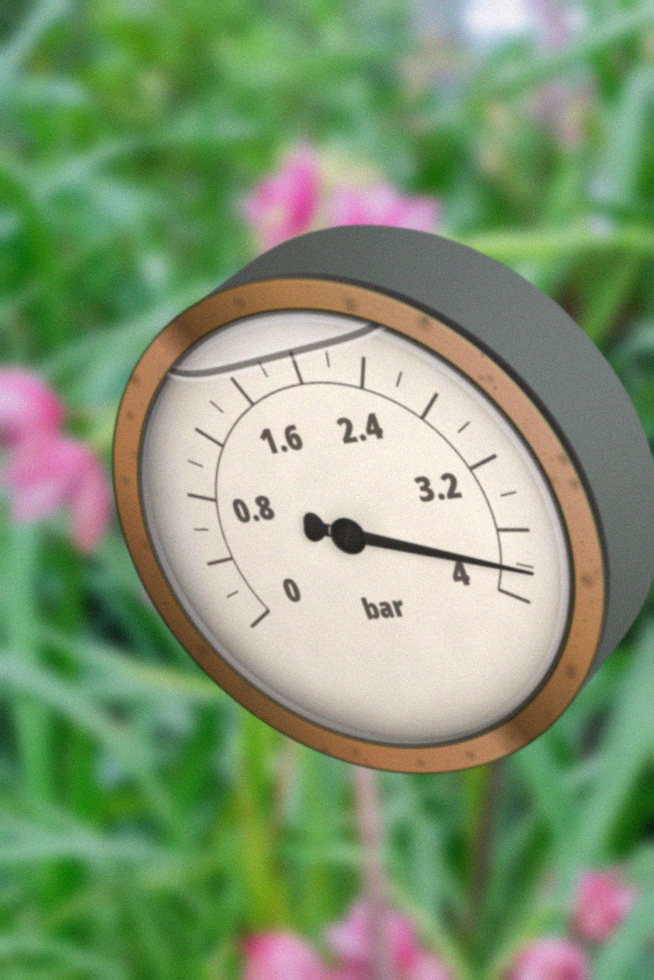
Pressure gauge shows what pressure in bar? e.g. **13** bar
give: **3.8** bar
